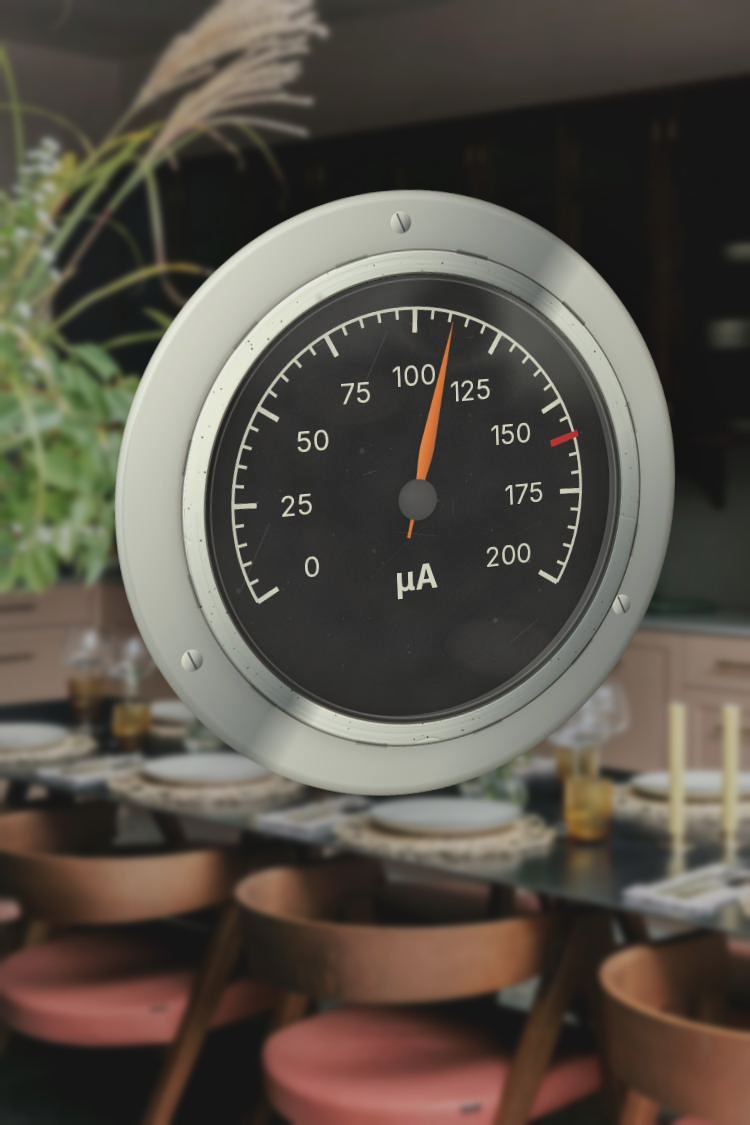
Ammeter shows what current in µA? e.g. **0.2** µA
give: **110** µA
